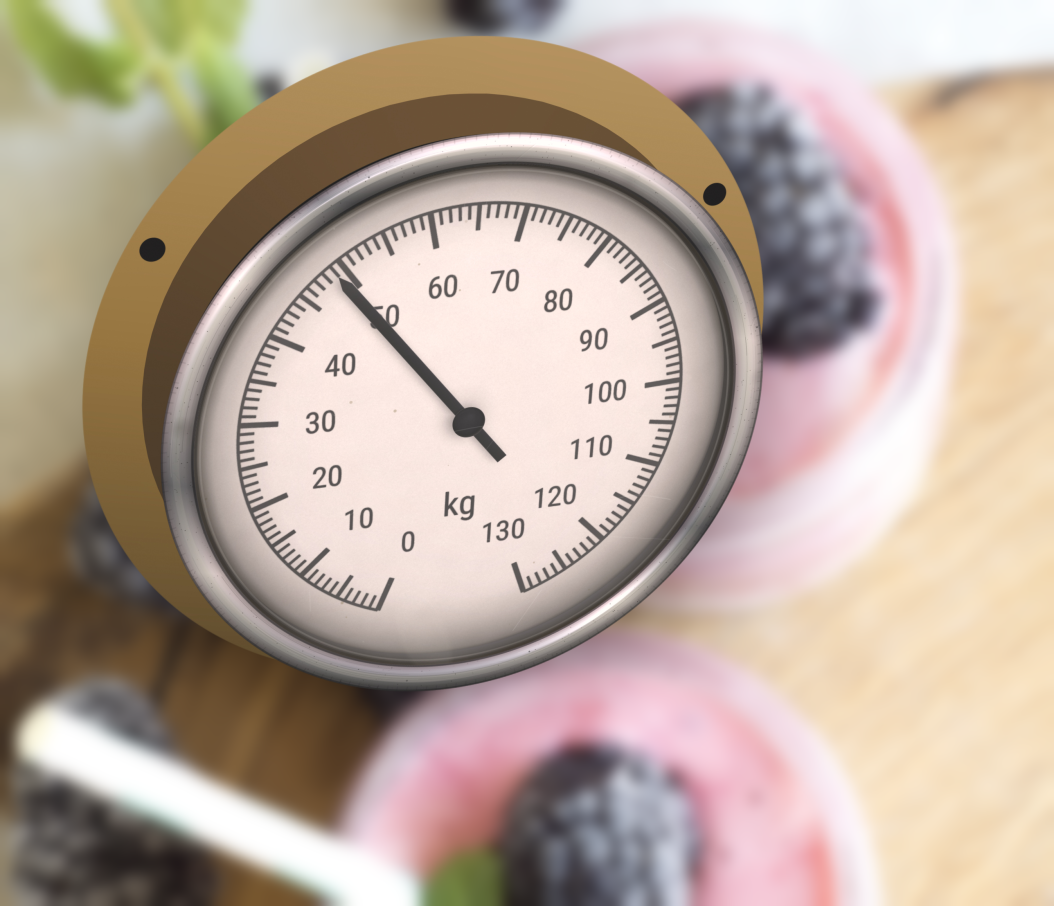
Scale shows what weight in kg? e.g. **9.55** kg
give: **49** kg
